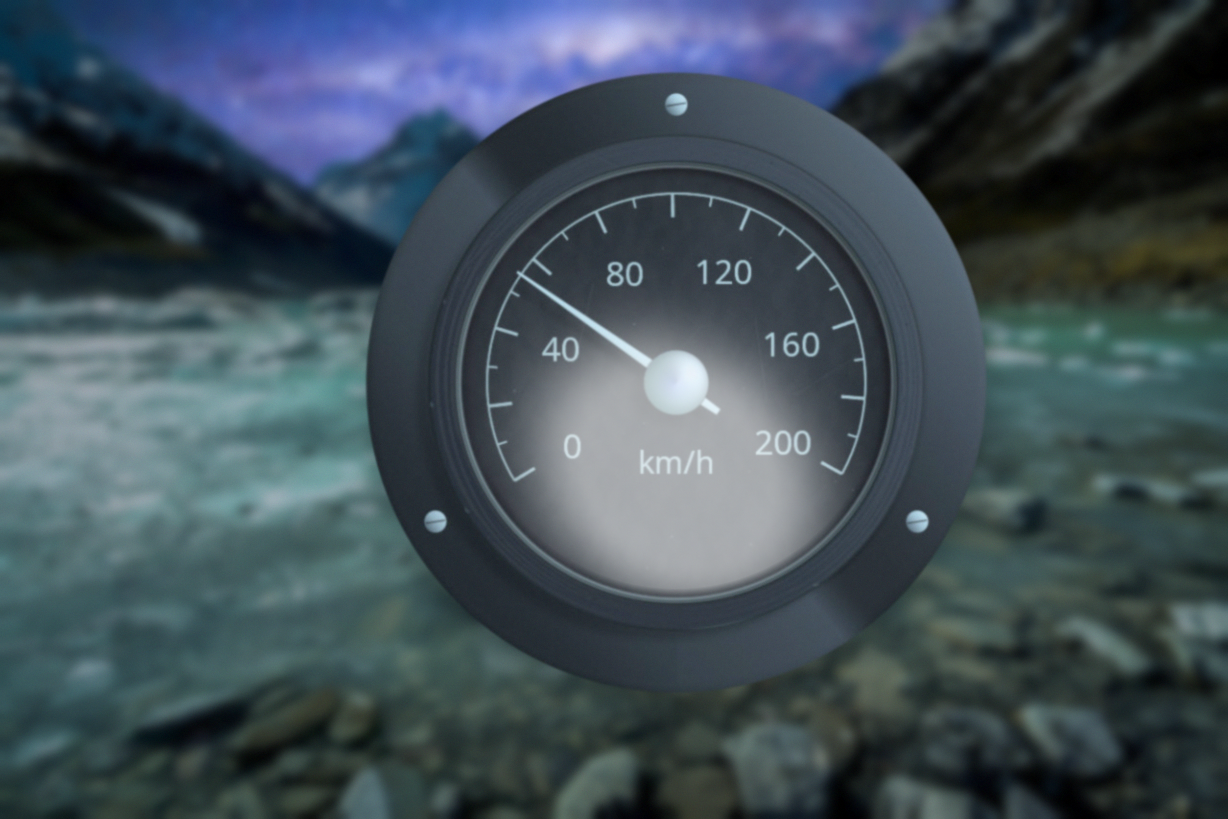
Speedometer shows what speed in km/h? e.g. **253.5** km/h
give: **55** km/h
